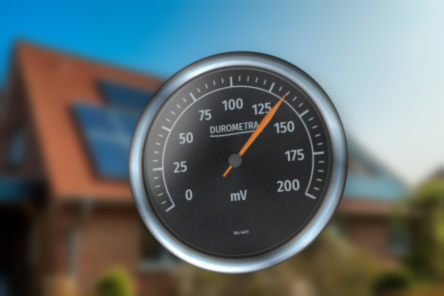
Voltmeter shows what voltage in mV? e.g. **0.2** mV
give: **135** mV
